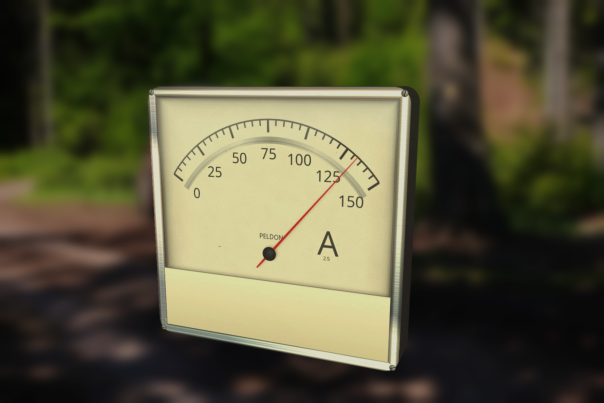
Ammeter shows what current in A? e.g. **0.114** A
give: **132.5** A
